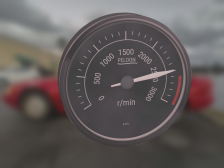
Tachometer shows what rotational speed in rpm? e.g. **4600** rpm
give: **2500** rpm
